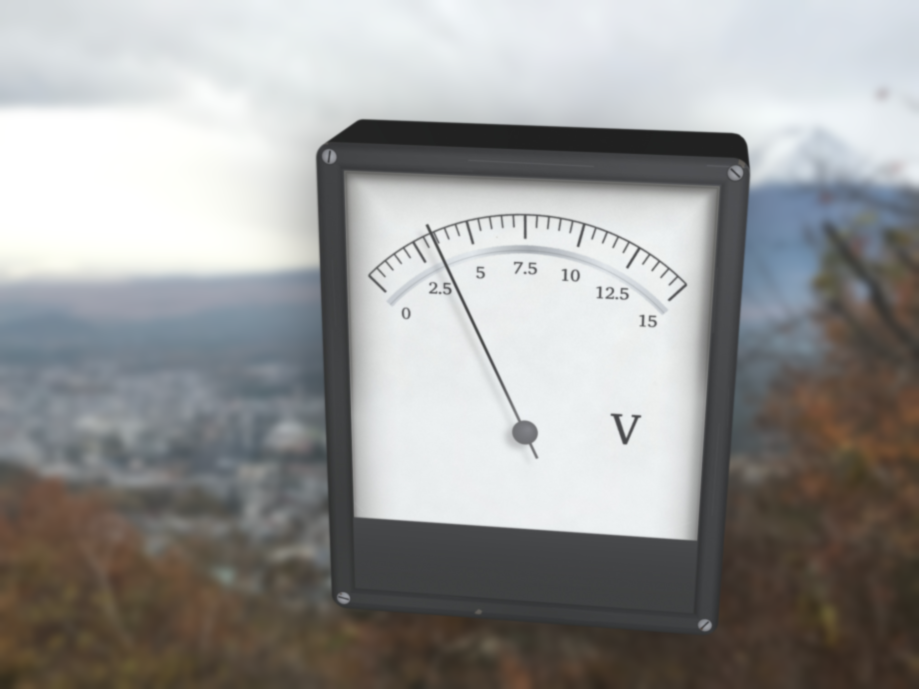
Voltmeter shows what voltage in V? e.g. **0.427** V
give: **3.5** V
